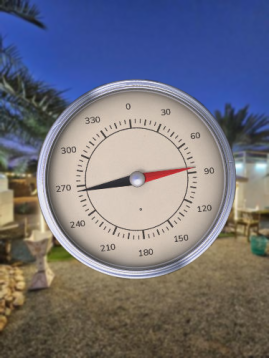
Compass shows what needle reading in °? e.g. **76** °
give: **85** °
